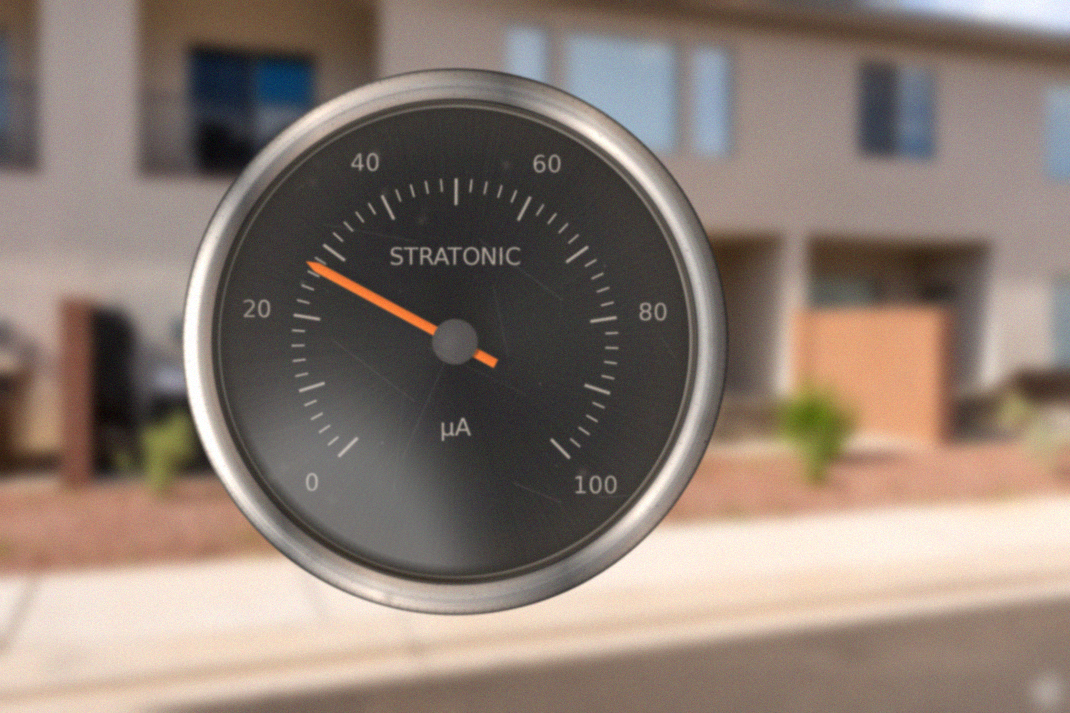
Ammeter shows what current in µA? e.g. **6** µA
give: **27** µA
